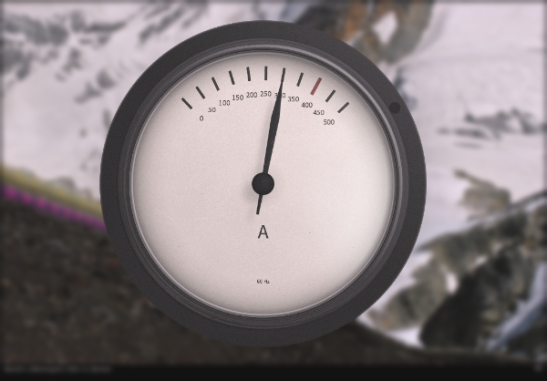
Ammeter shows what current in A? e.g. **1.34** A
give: **300** A
